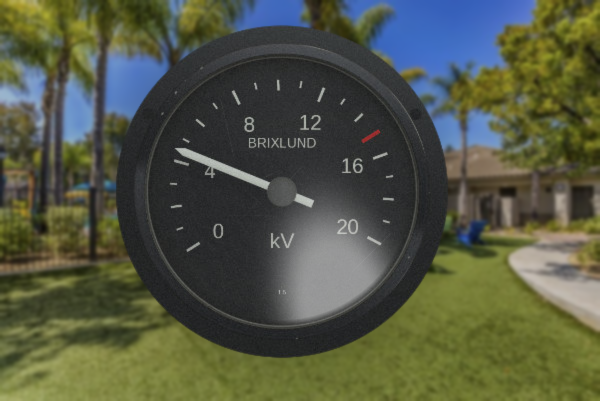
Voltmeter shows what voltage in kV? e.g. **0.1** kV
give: **4.5** kV
